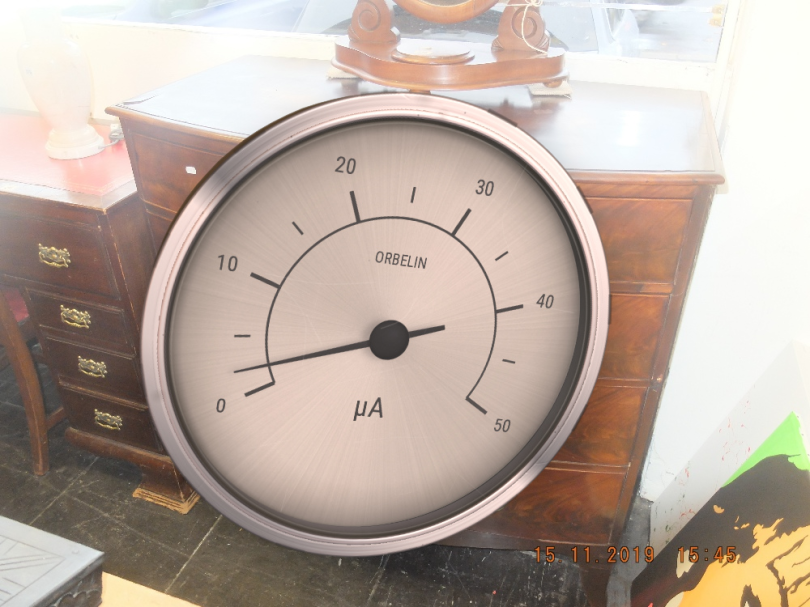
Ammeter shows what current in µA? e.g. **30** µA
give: **2.5** µA
